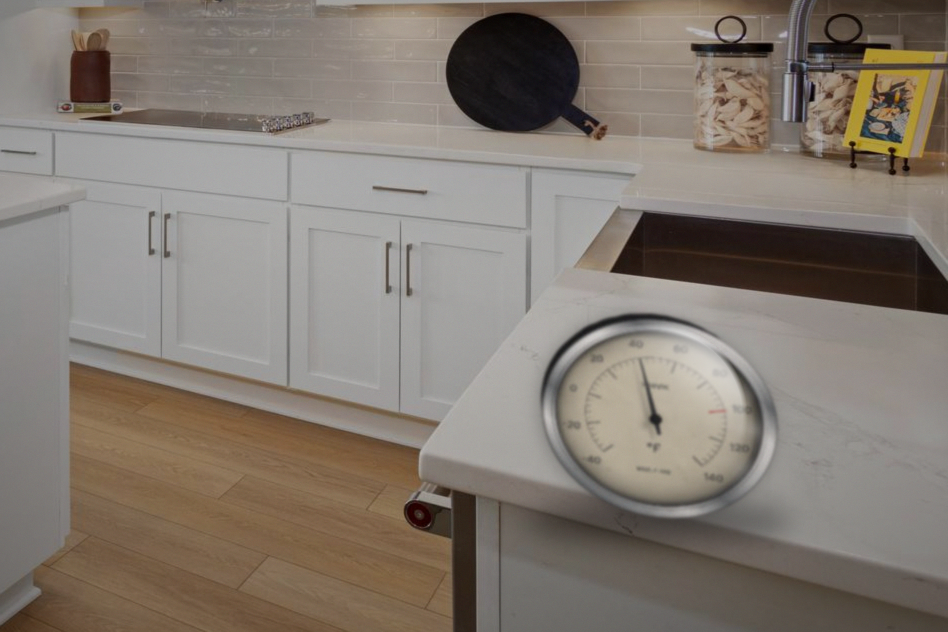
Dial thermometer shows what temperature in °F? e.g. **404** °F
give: **40** °F
